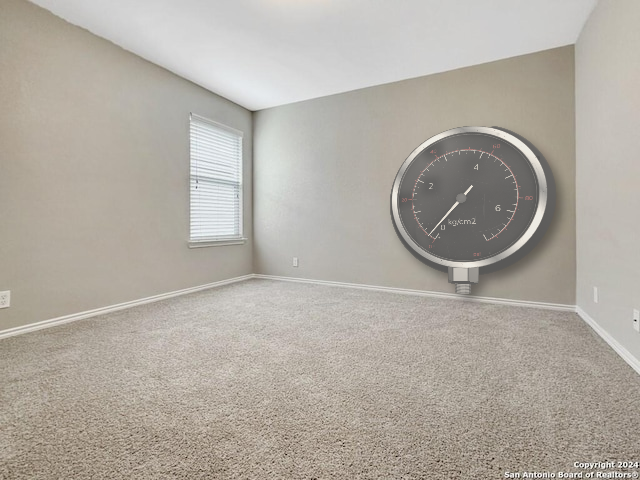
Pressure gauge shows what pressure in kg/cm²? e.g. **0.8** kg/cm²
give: **0.2** kg/cm²
